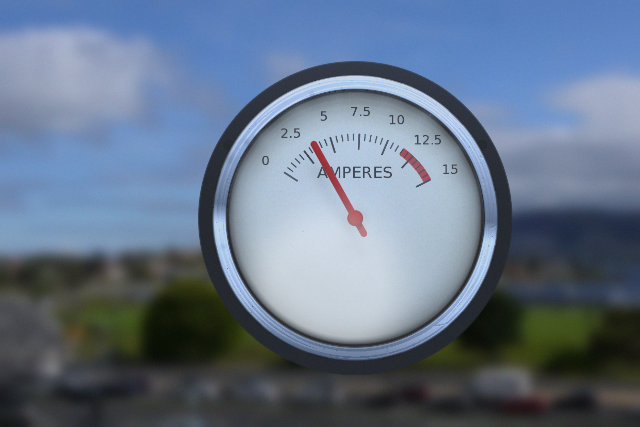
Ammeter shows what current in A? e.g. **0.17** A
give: **3.5** A
